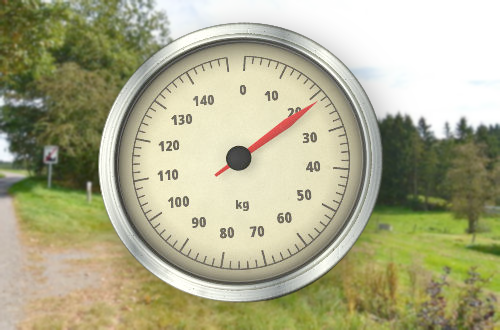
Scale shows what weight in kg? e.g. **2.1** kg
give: **22** kg
